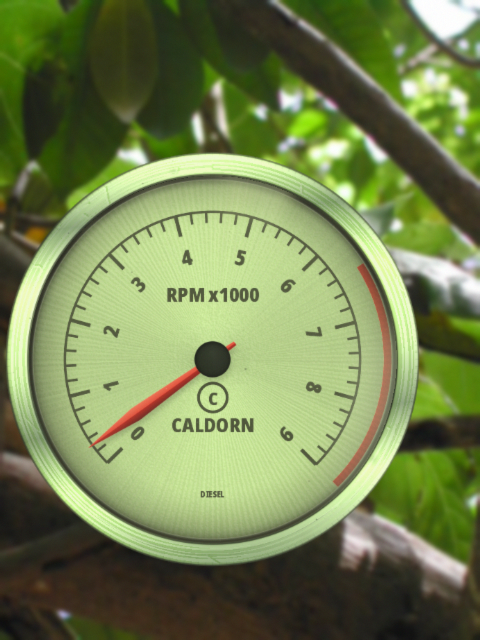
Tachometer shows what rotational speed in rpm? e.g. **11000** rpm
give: **300** rpm
